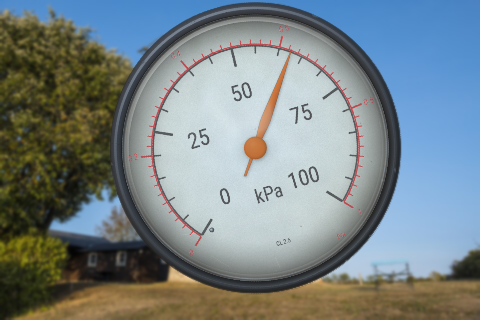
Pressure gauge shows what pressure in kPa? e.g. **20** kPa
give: **62.5** kPa
